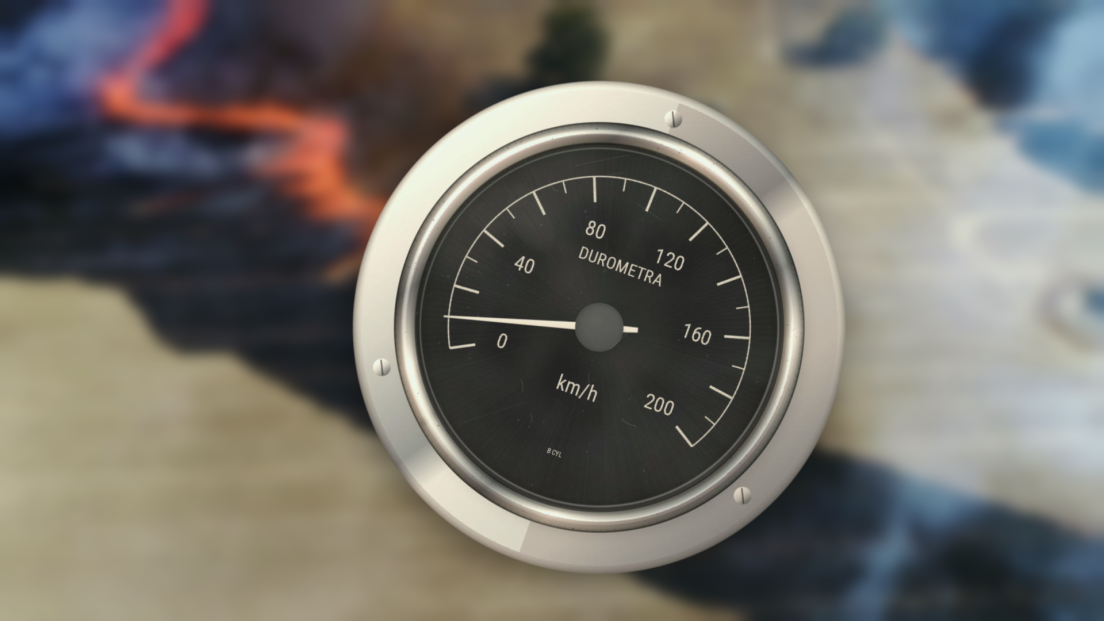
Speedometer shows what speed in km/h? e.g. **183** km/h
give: **10** km/h
